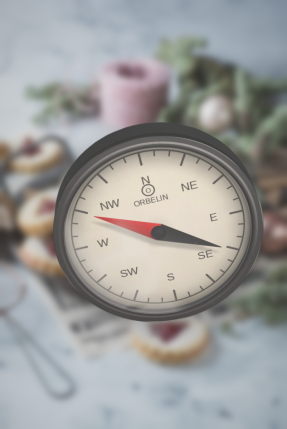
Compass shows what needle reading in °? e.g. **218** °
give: **300** °
